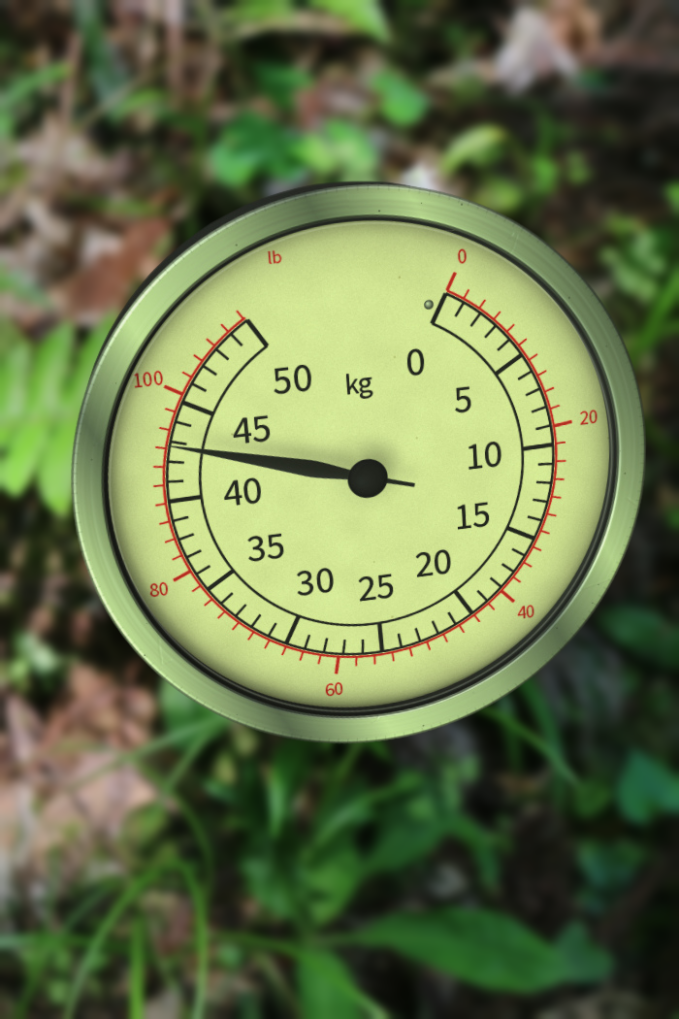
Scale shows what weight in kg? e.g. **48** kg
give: **43** kg
